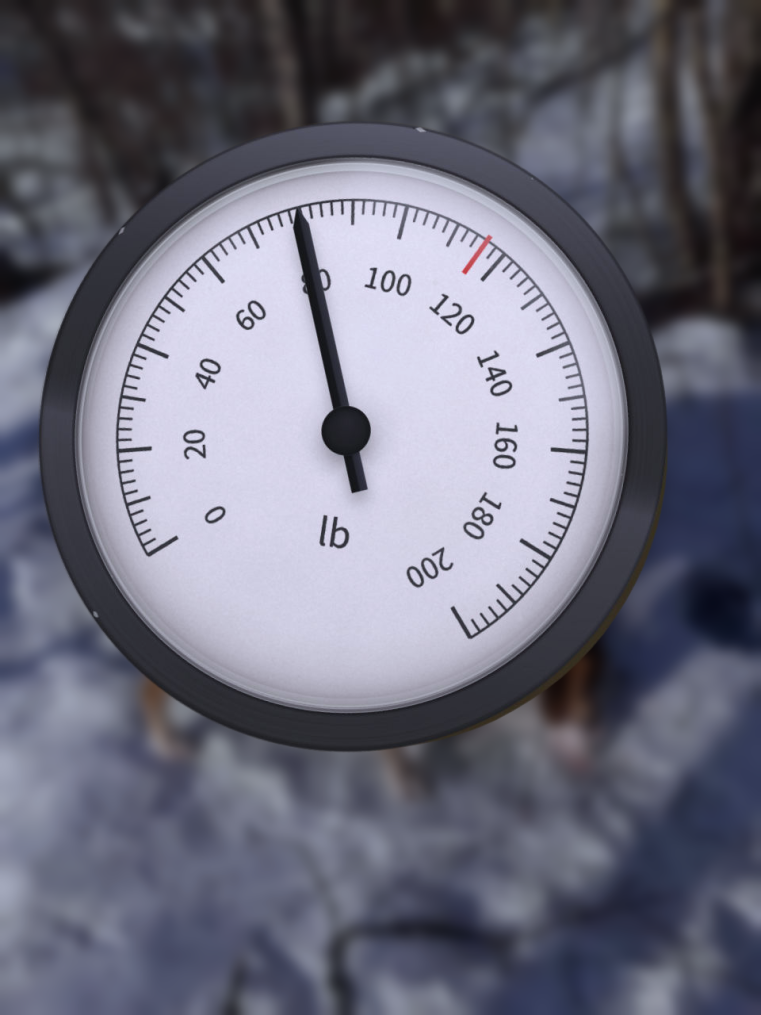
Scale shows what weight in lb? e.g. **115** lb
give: **80** lb
